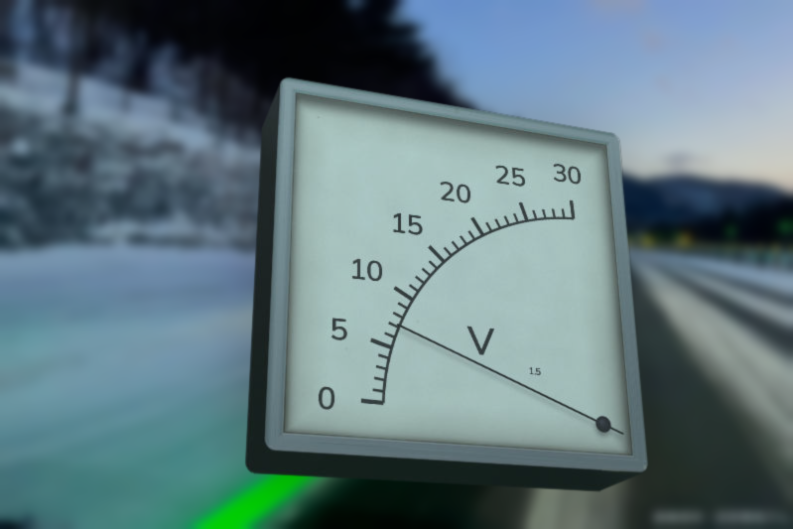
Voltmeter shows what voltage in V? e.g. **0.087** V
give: **7** V
